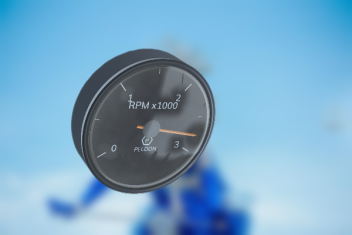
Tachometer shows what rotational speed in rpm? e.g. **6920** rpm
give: **2750** rpm
